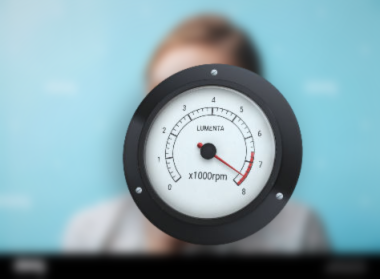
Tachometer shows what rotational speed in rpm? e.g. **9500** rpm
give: **7600** rpm
